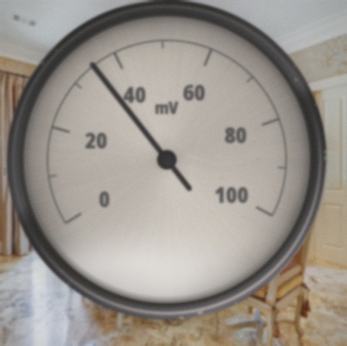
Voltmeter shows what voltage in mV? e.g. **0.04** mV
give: **35** mV
